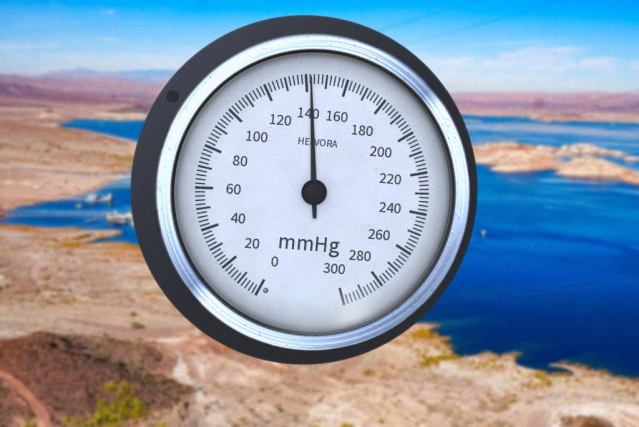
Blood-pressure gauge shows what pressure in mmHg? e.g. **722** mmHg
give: **142** mmHg
